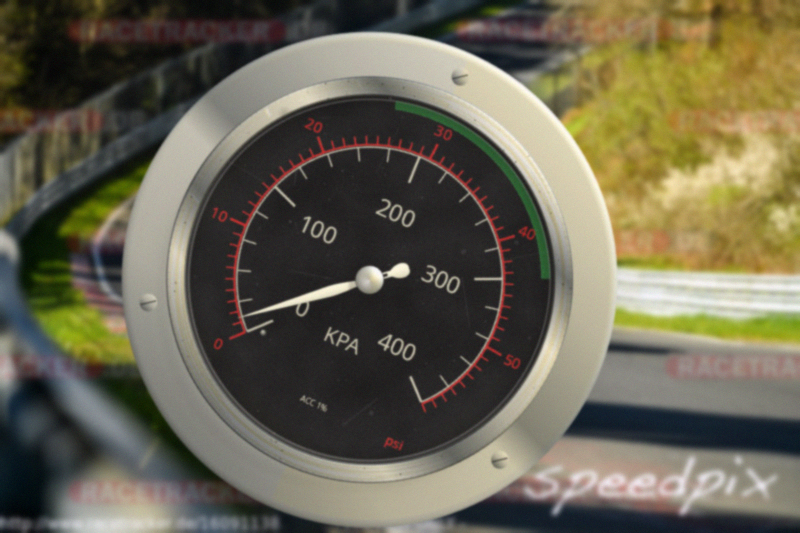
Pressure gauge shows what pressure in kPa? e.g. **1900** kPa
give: **10** kPa
